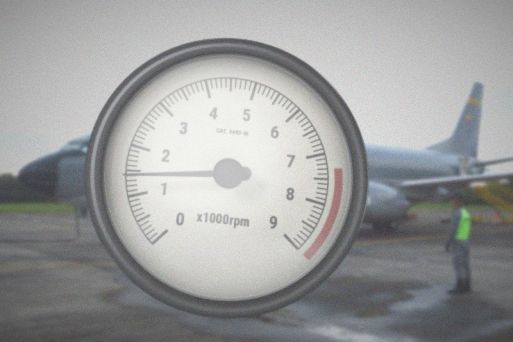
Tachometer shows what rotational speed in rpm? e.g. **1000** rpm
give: **1400** rpm
